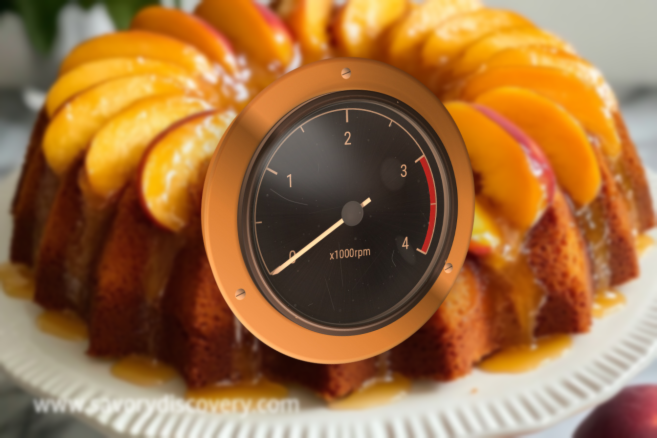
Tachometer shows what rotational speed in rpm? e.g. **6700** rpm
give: **0** rpm
